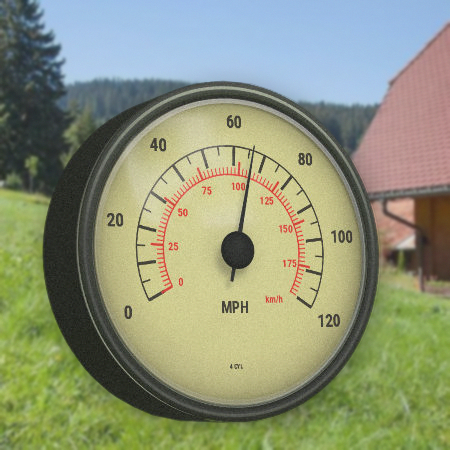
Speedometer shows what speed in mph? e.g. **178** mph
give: **65** mph
